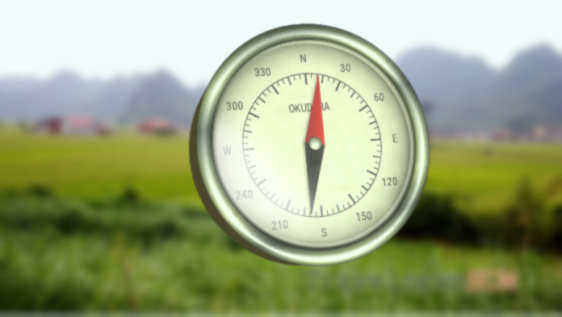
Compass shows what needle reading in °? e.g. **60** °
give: **10** °
